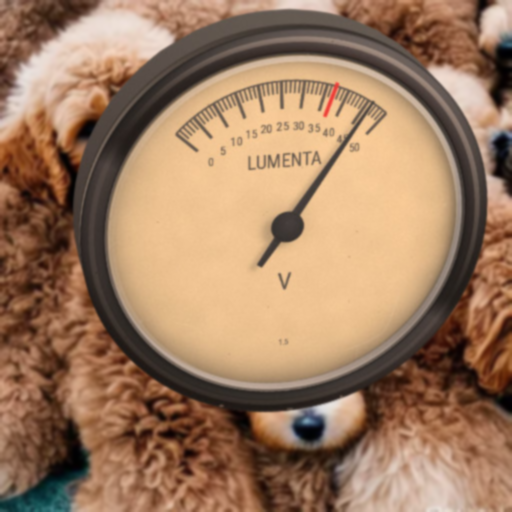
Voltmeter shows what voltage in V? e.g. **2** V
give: **45** V
